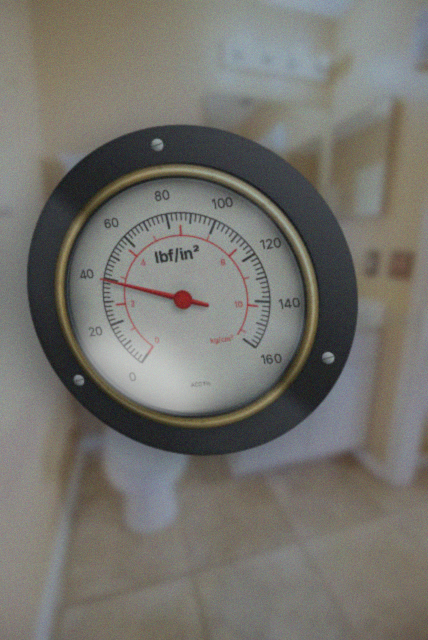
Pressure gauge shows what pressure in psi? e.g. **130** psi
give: **40** psi
